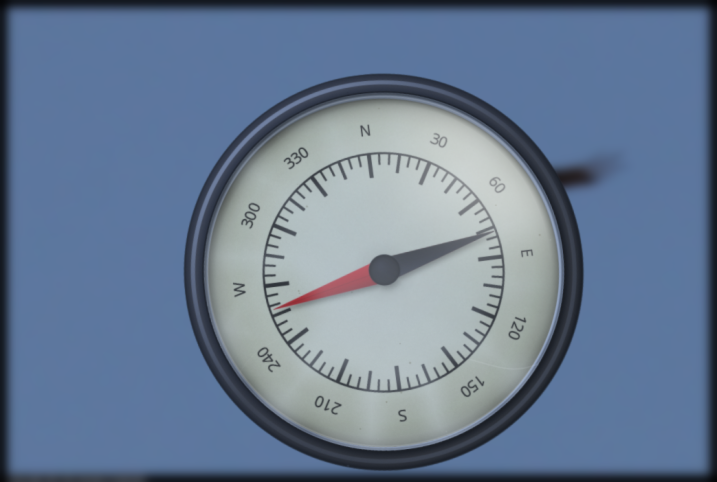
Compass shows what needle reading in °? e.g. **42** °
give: **257.5** °
